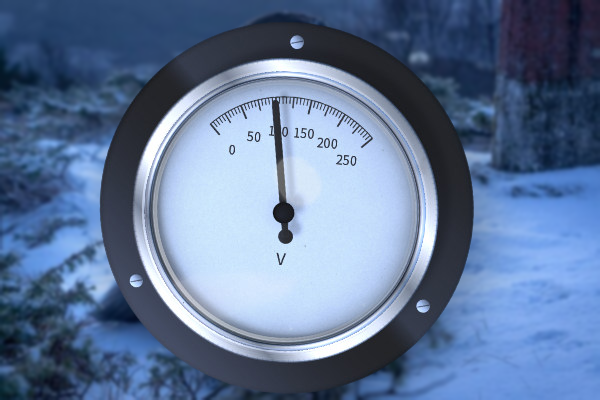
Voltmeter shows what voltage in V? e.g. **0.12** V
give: **100** V
